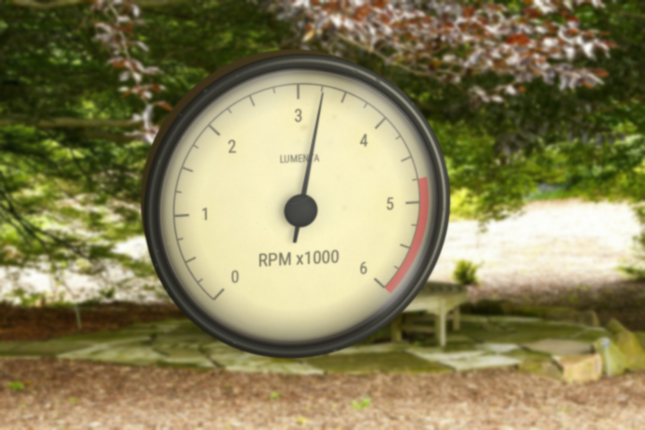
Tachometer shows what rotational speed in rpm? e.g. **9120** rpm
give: **3250** rpm
